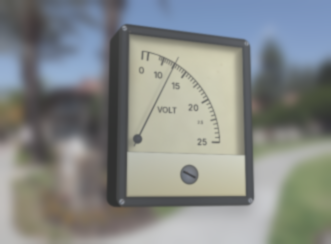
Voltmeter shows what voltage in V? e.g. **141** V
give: **12.5** V
